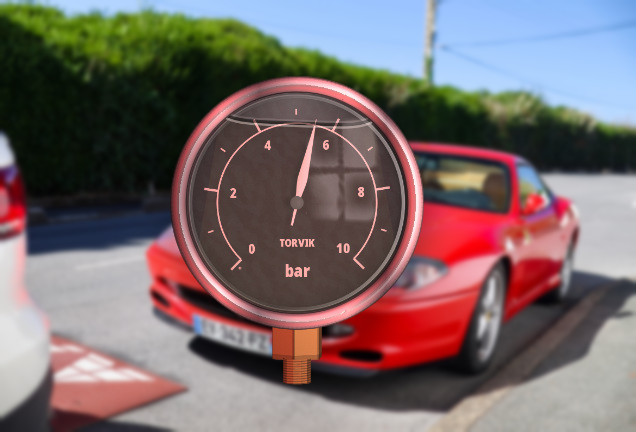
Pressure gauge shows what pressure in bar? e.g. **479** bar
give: **5.5** bar
